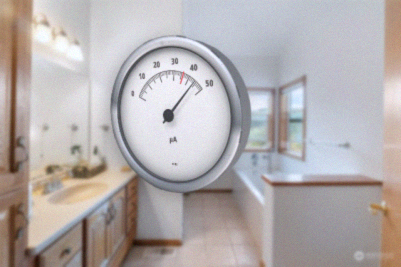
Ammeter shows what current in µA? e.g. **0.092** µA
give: **45** µA
